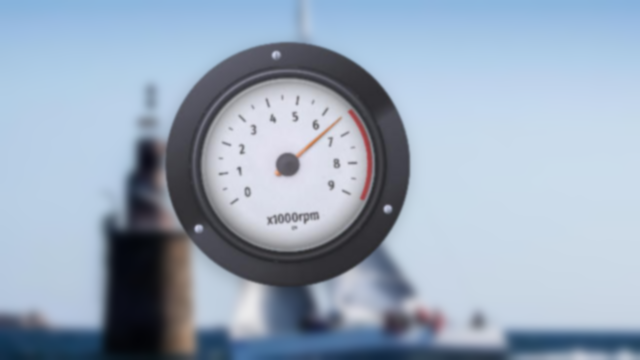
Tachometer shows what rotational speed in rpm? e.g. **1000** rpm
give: **6500** rpm
